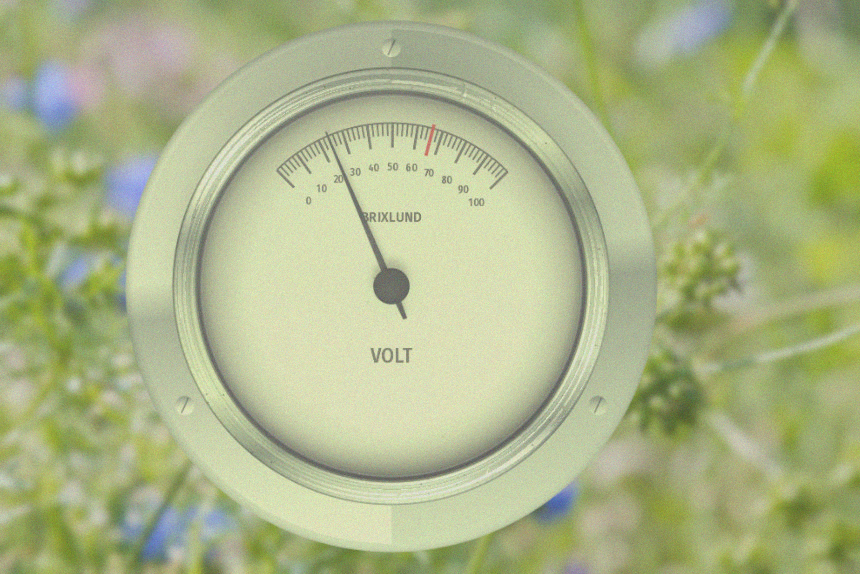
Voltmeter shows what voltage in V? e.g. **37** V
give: **24** V
